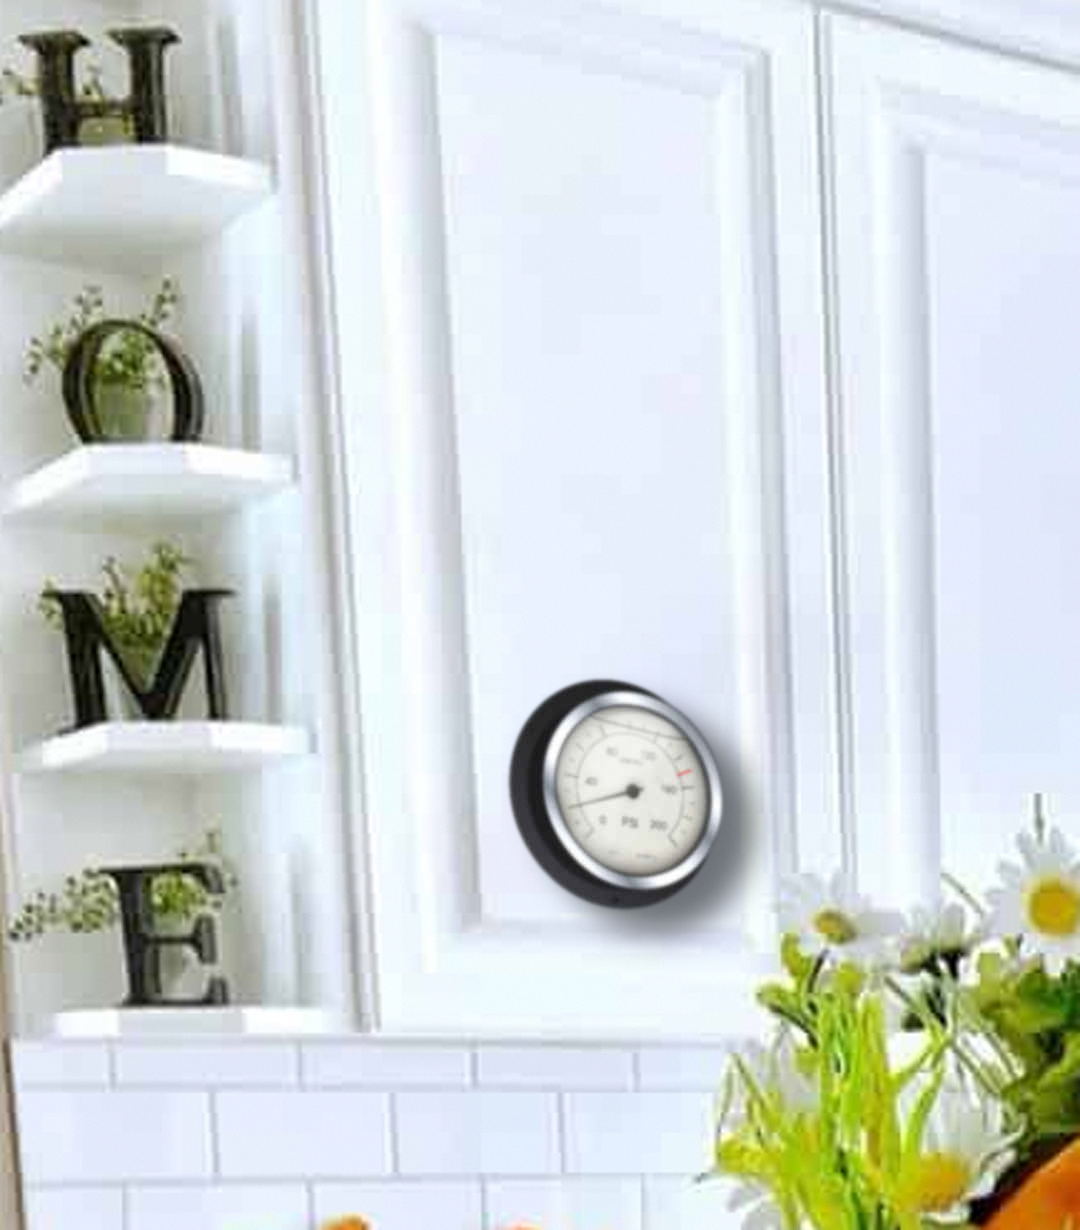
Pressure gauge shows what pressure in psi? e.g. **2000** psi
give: **20** psi
